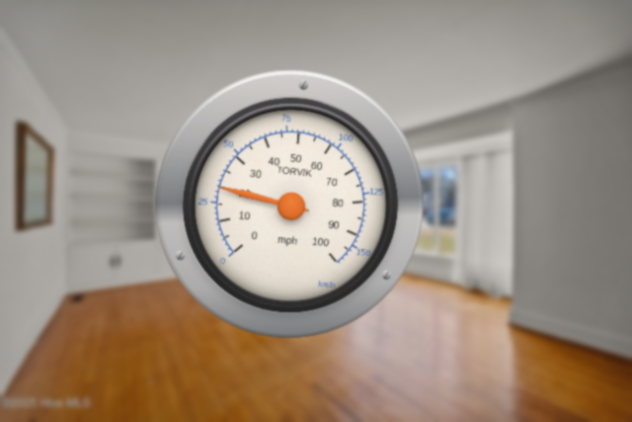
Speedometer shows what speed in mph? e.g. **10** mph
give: **20** mph
